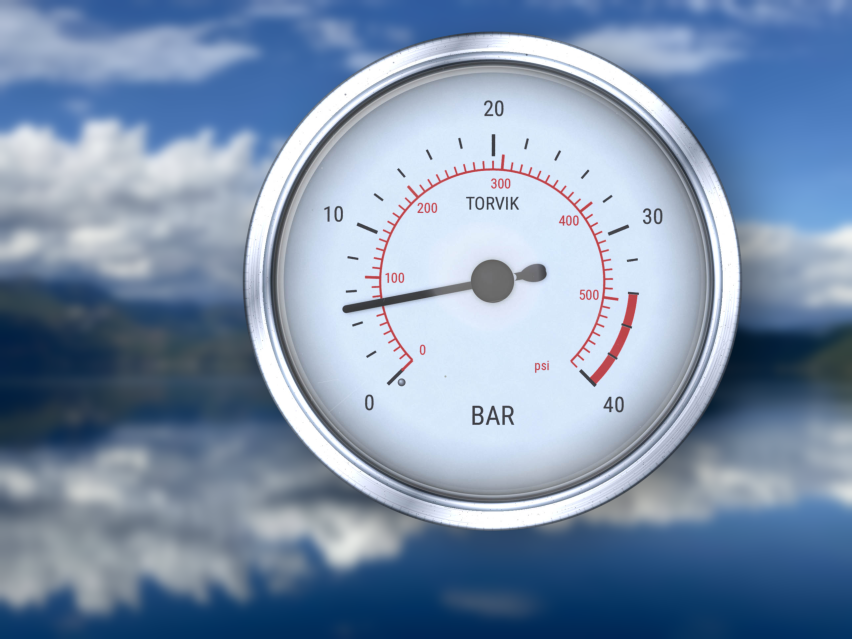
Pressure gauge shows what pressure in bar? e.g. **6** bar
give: **5** bar
